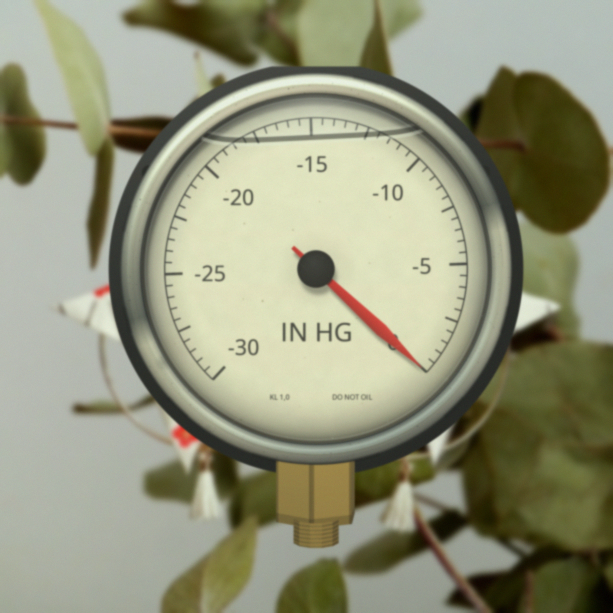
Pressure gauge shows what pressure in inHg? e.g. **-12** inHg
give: **0** inHg
